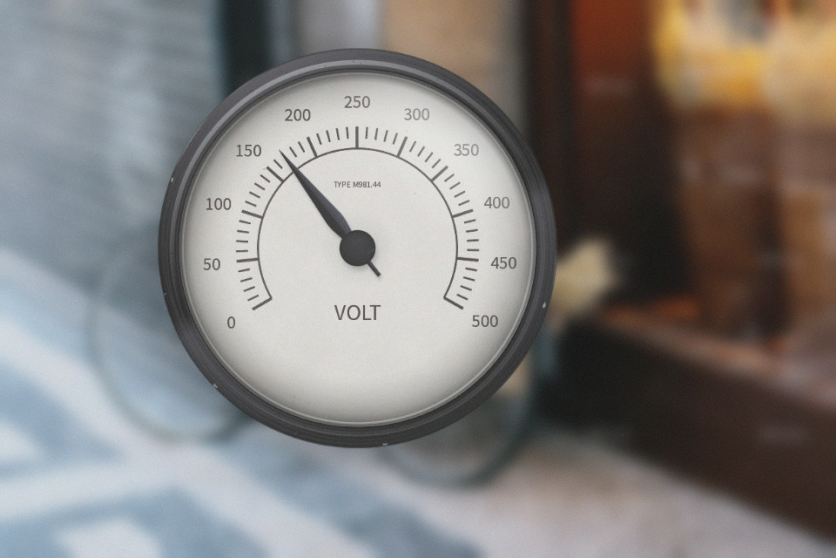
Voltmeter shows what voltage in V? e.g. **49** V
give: **170** V
